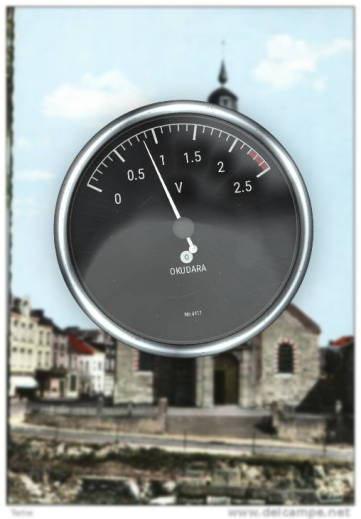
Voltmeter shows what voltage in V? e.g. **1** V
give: **0.85** V
